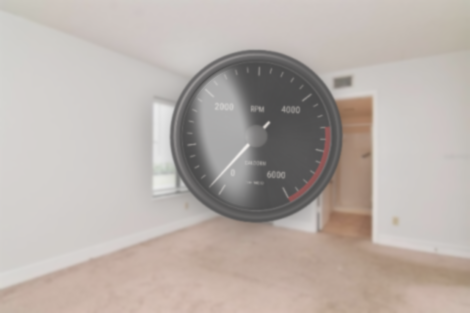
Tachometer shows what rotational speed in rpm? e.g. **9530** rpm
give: **200** rpm
